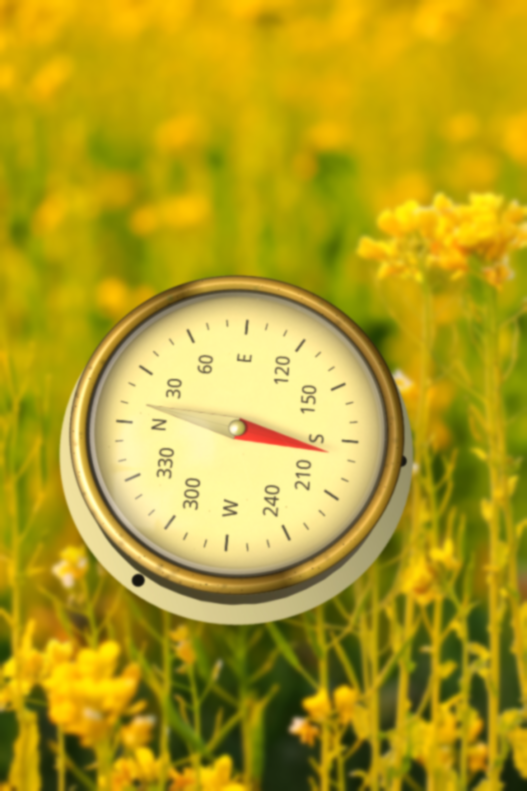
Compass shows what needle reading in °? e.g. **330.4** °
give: **190** °
